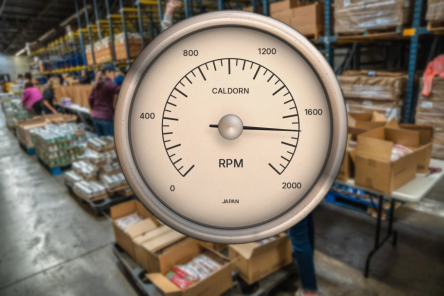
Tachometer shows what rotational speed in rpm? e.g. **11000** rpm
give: **1700** rpm
